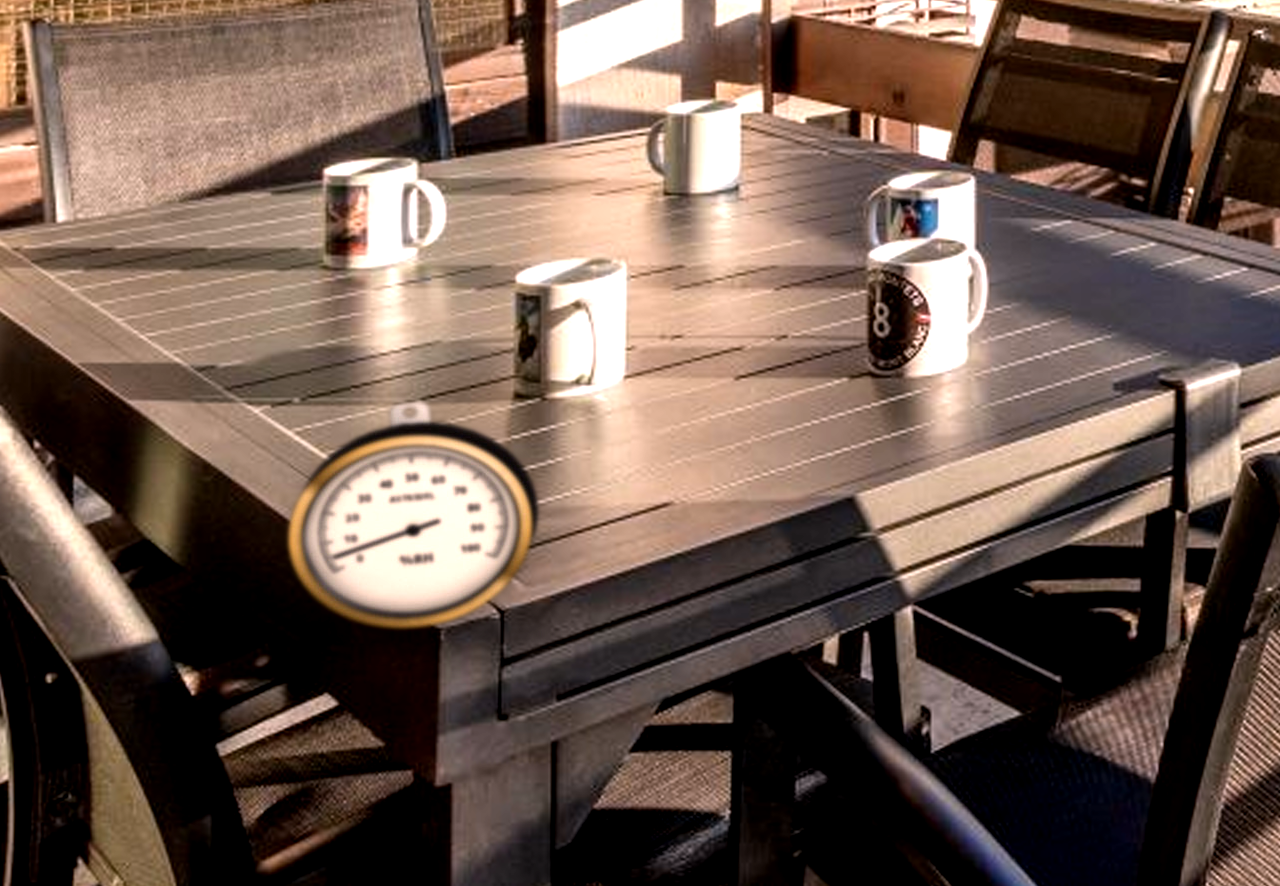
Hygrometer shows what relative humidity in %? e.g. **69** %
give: **5** %
